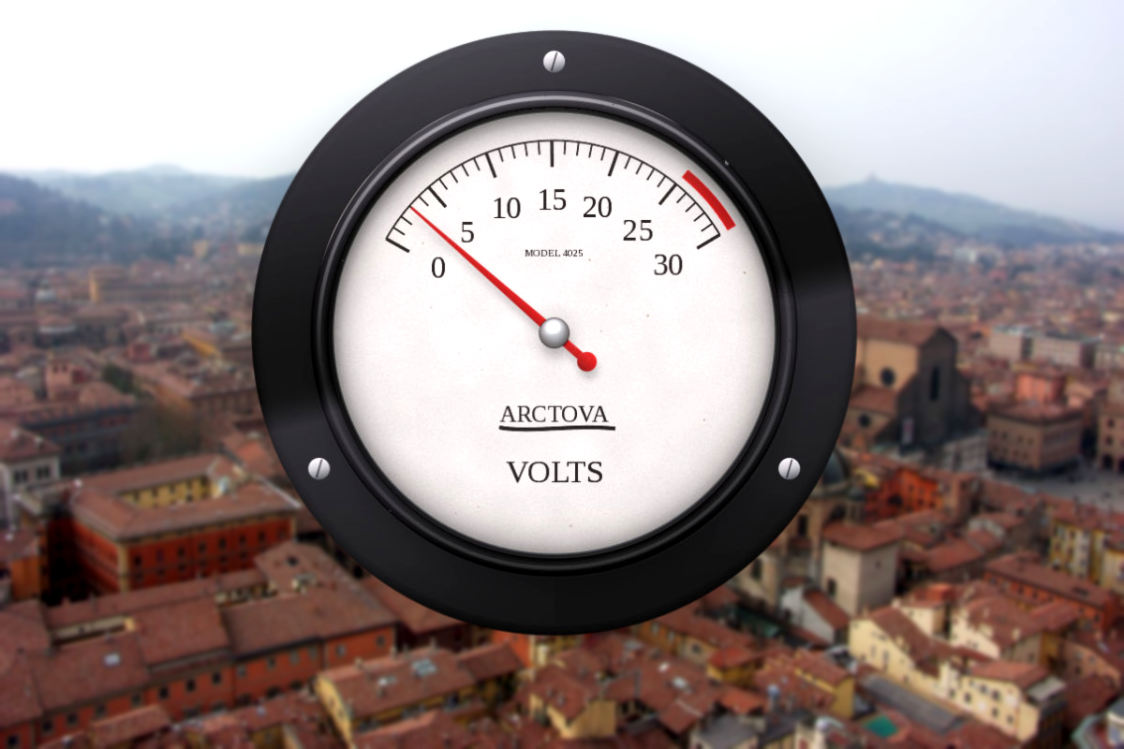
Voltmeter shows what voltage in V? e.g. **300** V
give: **3** V
